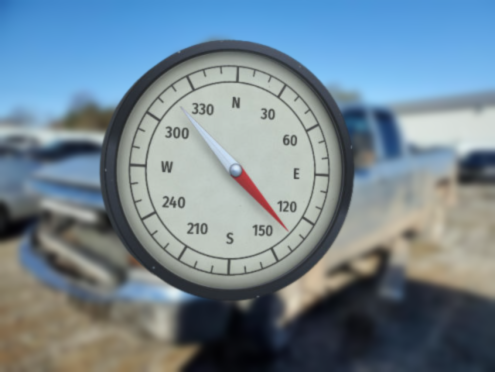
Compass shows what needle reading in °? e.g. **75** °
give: **135** °
